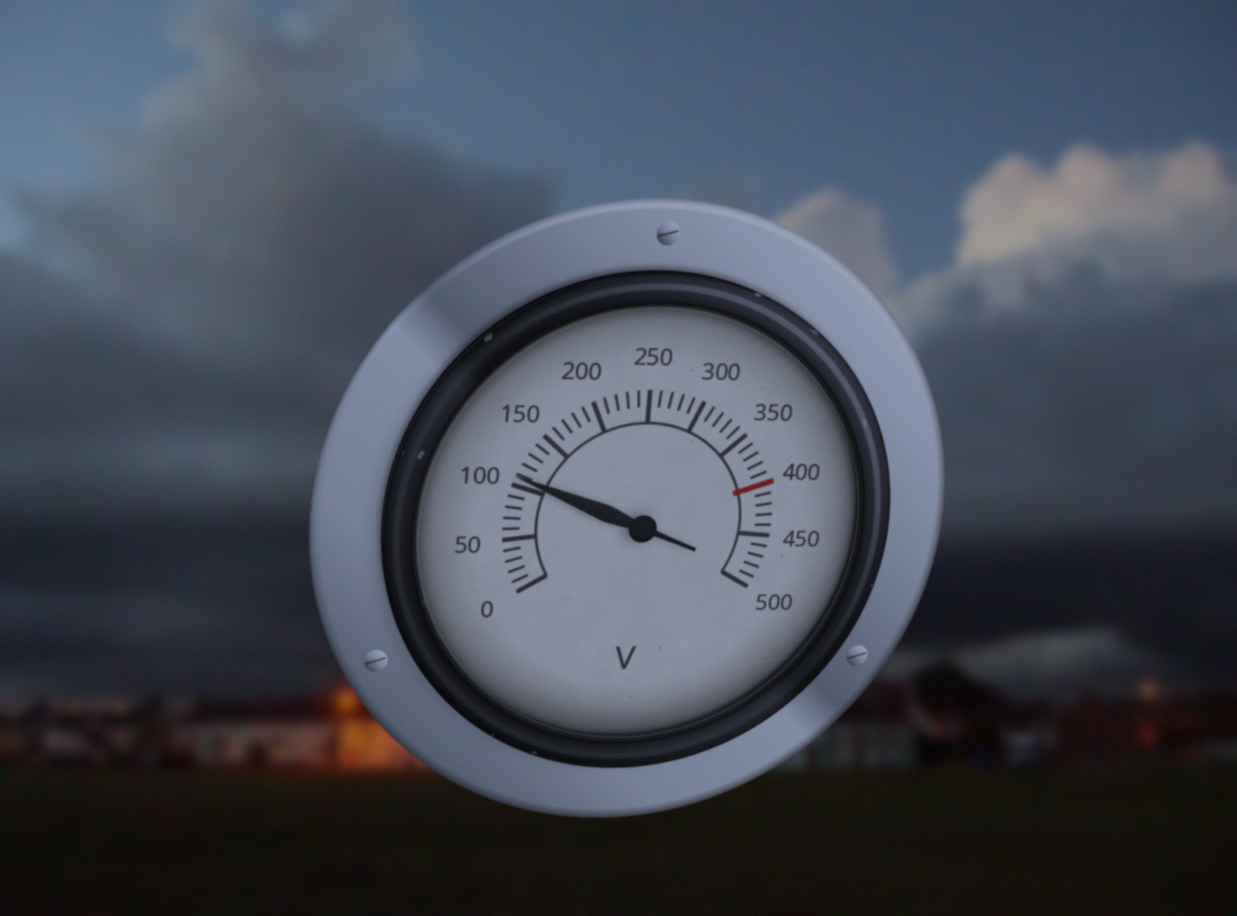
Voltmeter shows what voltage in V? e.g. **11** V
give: **110** V
